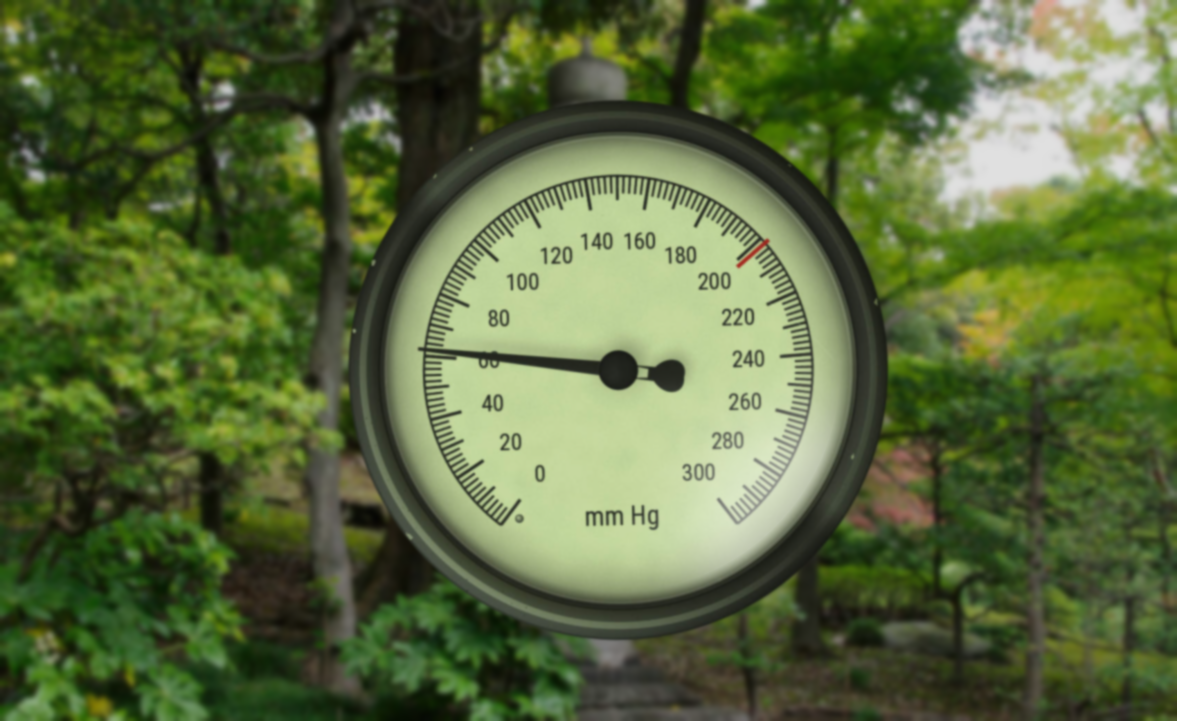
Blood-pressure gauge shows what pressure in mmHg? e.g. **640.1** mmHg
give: **62** mmHg
